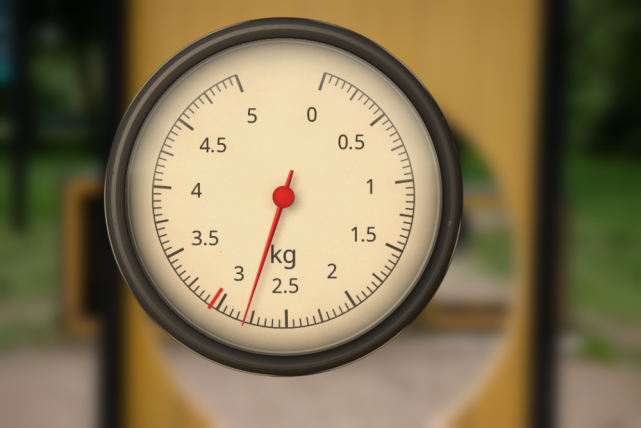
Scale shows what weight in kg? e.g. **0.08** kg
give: **2.8** kg
